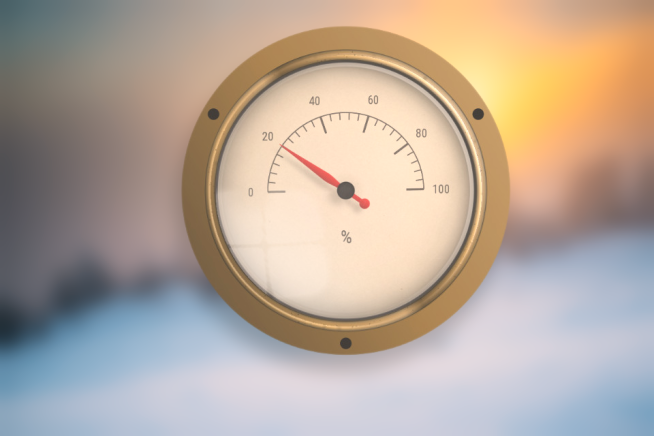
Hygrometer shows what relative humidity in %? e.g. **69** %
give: **20** %
